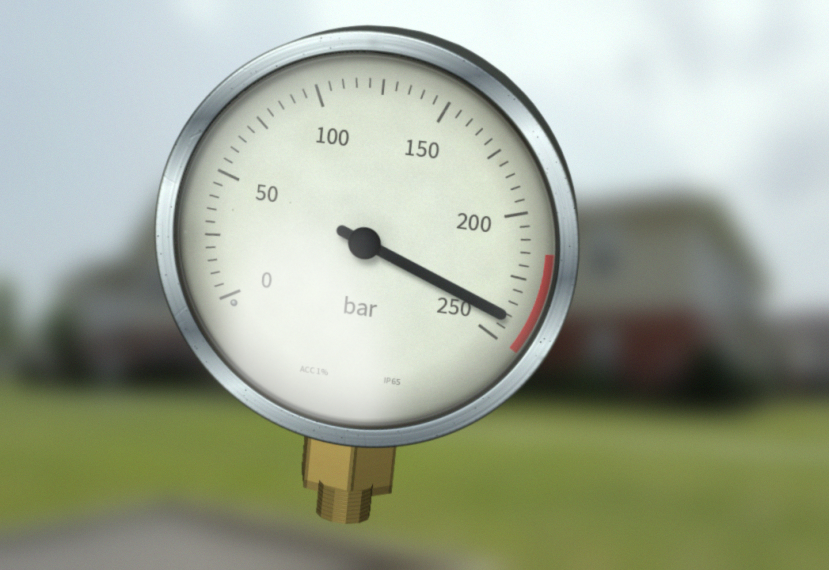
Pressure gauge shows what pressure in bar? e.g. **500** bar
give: **240** bar
